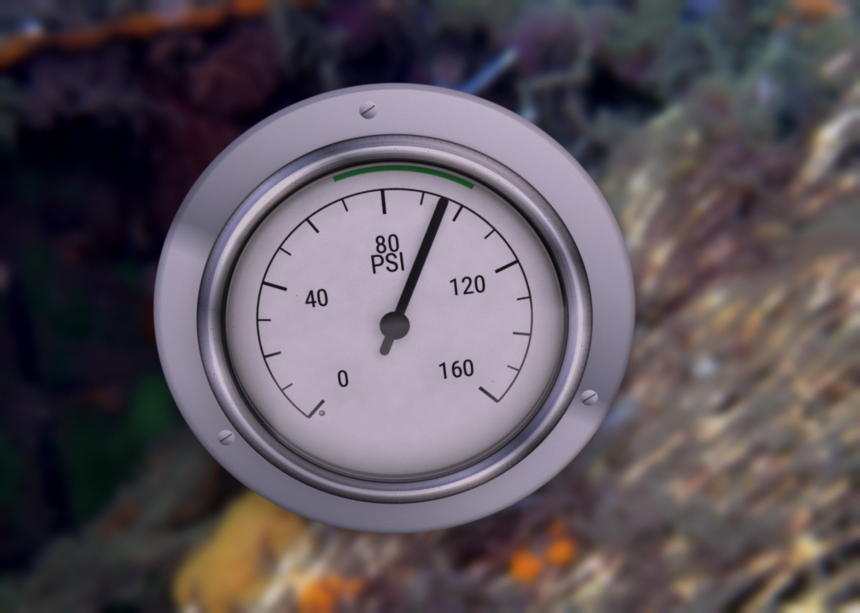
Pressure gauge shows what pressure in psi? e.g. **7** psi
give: **95** psi
